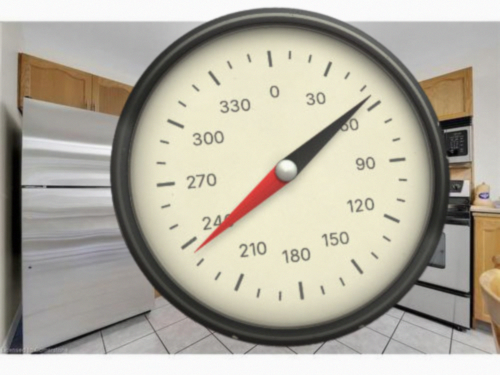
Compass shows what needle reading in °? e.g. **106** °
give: **235** °
